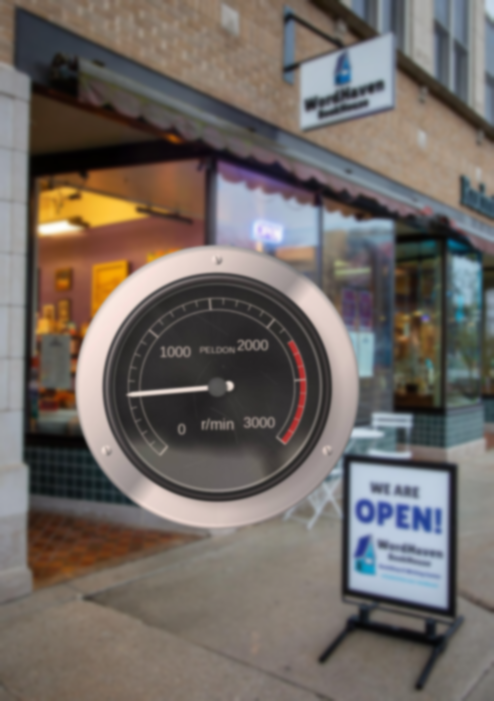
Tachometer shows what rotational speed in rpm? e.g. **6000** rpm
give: **500** rpm
